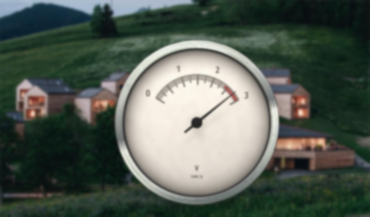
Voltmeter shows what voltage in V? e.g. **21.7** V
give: **2.75** V
